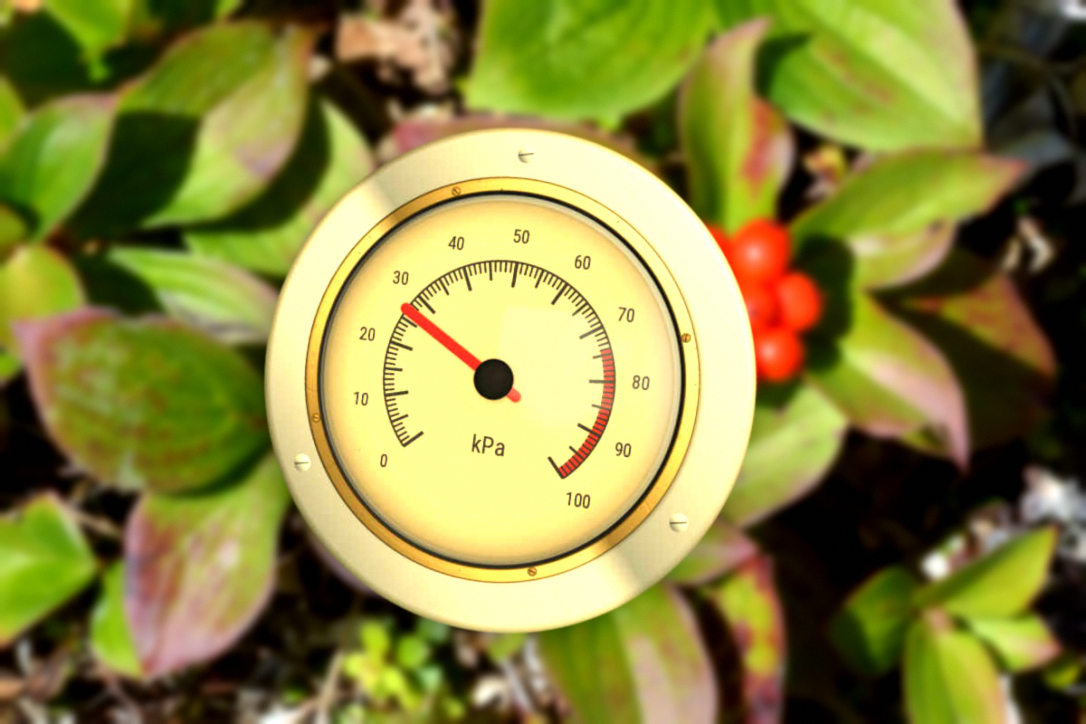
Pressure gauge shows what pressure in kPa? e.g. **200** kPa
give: **27** kPa
